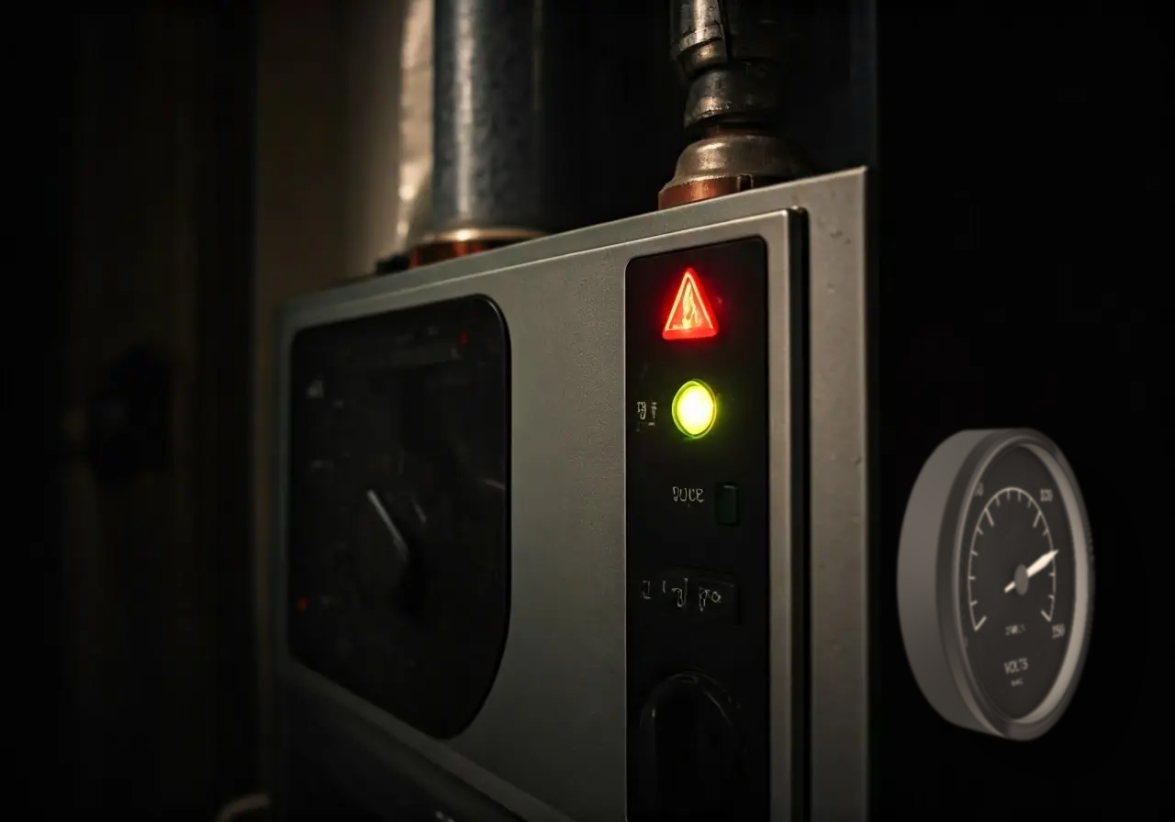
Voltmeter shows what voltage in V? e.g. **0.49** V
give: **120** V
